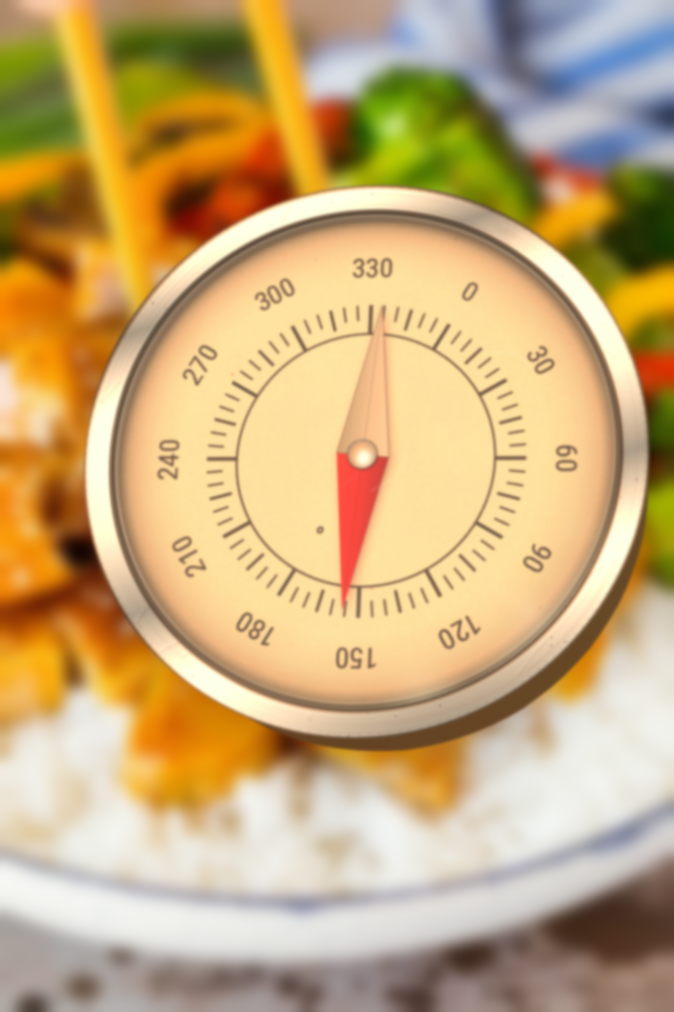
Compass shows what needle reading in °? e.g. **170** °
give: **155** °
